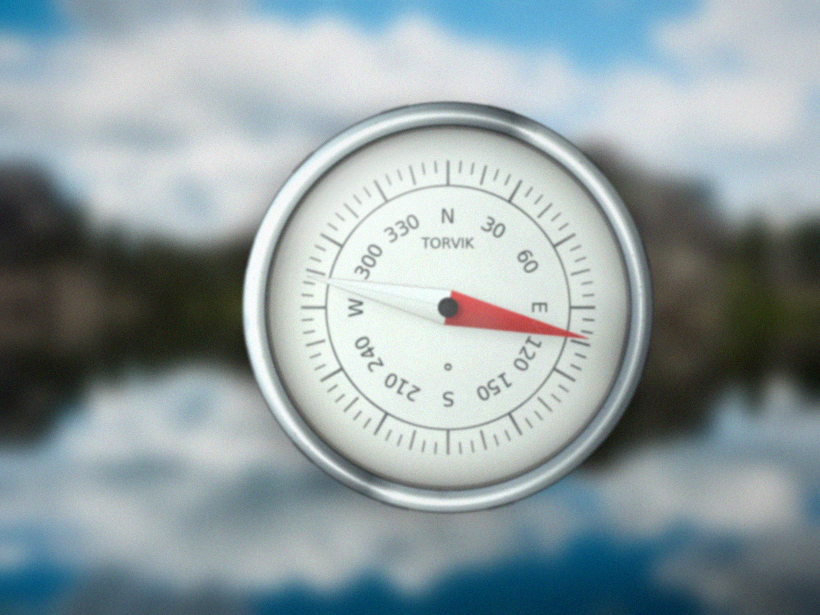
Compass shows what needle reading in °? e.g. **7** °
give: **102.5** °
